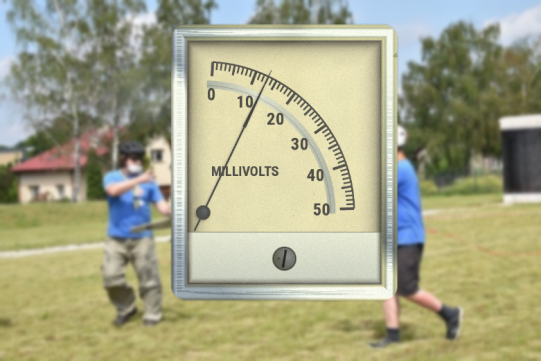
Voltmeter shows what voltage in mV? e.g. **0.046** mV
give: **13** mV
